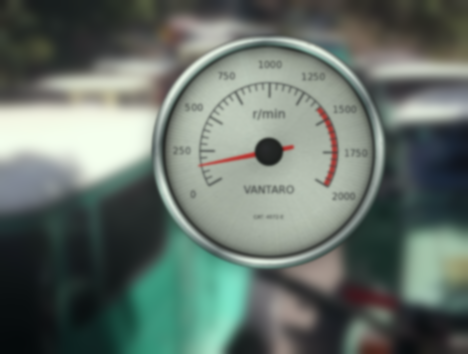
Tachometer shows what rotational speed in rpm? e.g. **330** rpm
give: **150** rpm
